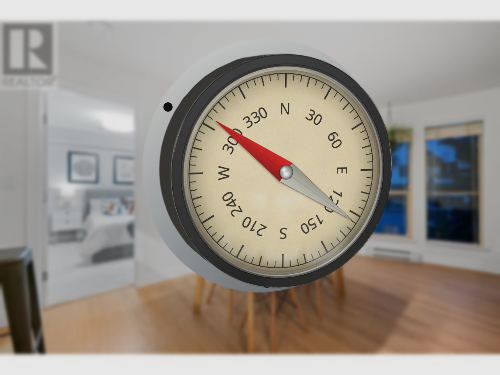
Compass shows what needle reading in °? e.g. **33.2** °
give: **305** °
